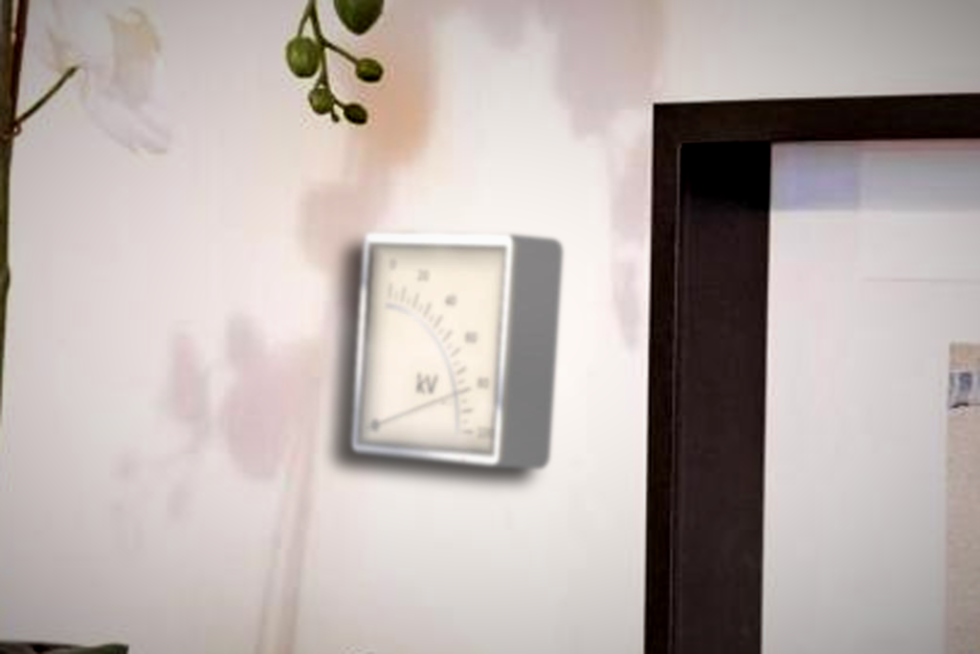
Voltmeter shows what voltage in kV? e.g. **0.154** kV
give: **80** kV
